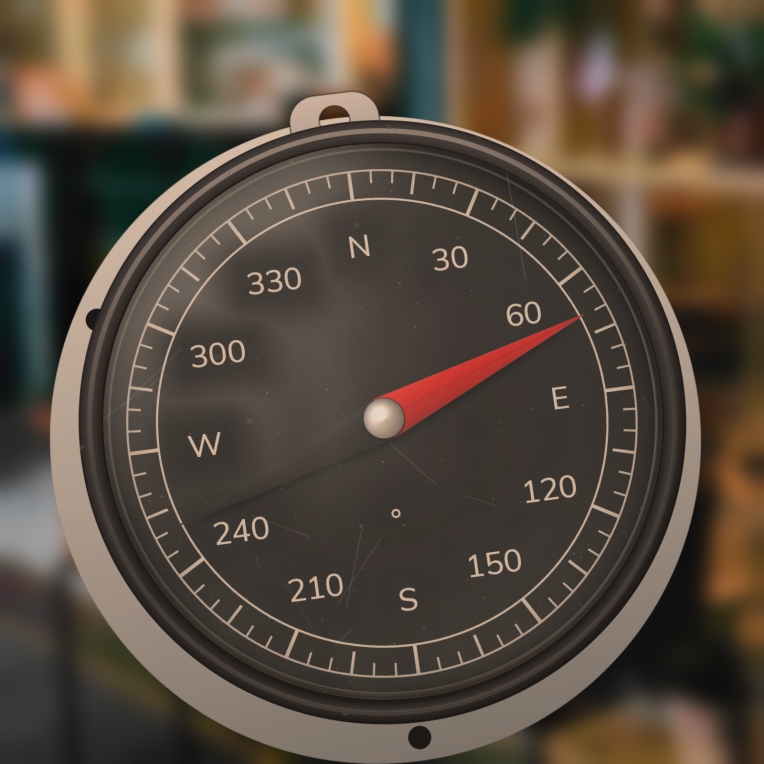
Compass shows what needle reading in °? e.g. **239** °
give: **70** °
